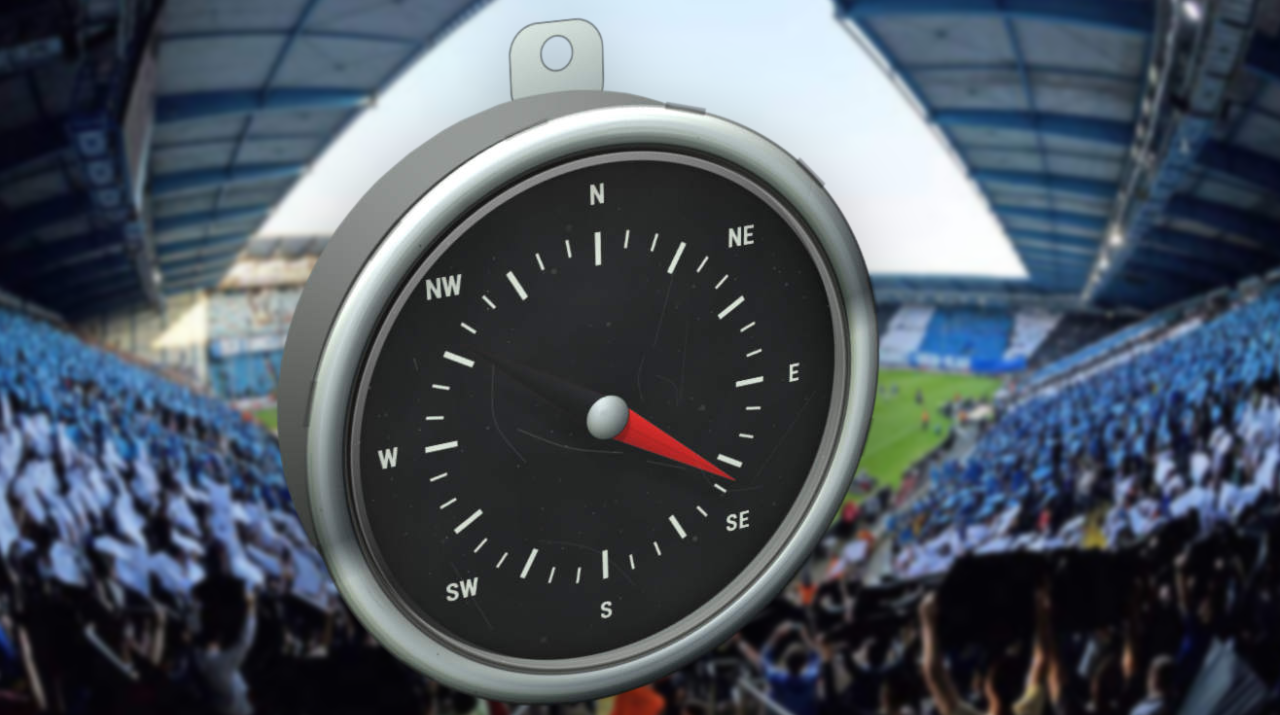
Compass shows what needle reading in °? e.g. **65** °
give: **125** °
